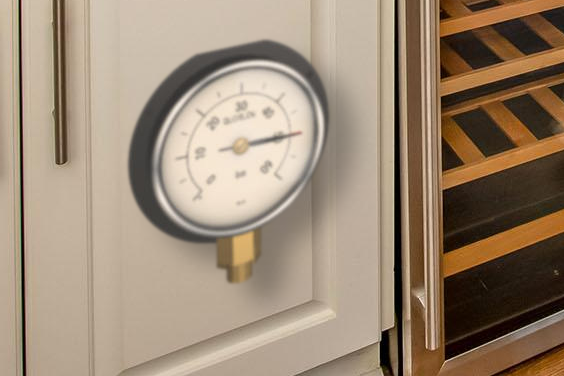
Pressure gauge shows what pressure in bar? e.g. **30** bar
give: **50** bar
